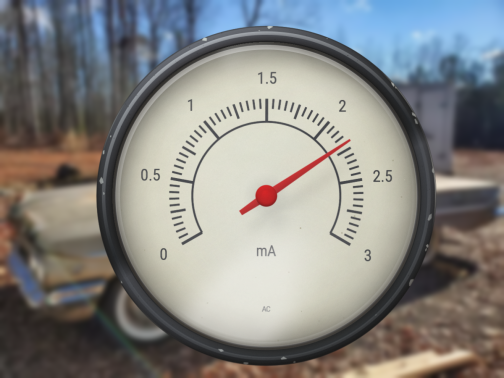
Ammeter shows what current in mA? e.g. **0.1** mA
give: **2.2** mA
